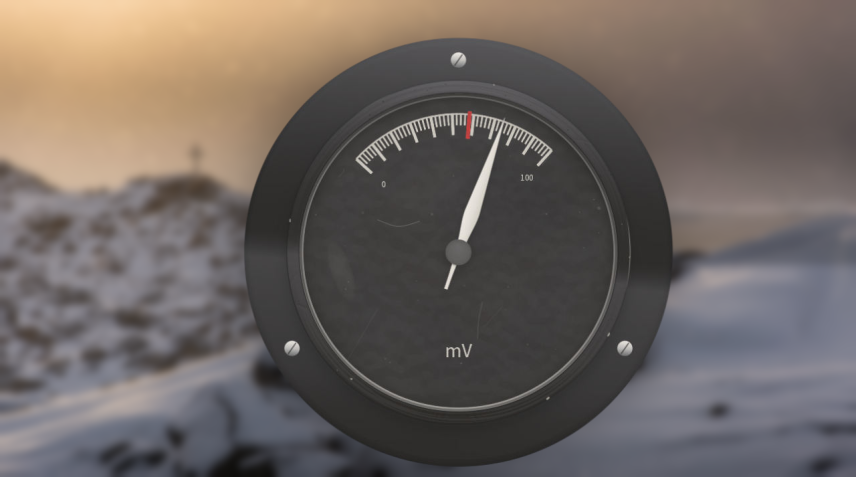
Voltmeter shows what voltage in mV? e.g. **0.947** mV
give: **74** mV
